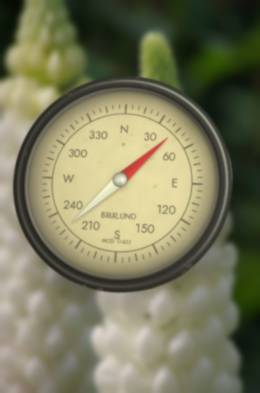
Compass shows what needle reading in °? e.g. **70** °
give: **45** °
